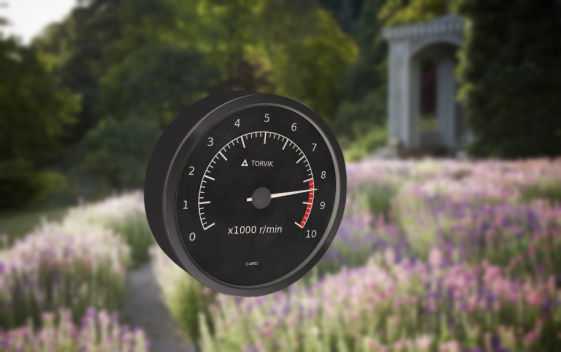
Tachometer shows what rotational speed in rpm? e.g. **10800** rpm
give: **8400** rpm
